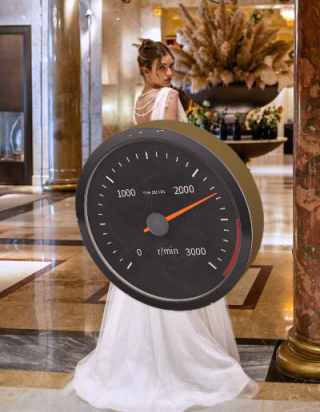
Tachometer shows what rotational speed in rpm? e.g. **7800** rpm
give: **2250** rpm
